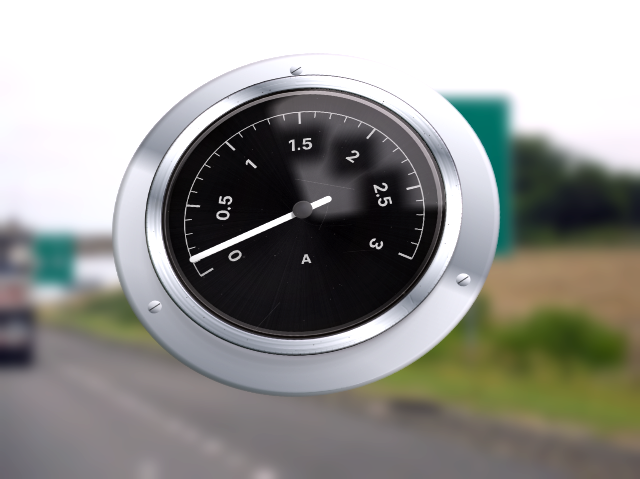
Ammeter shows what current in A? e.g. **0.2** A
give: **0.1** A
